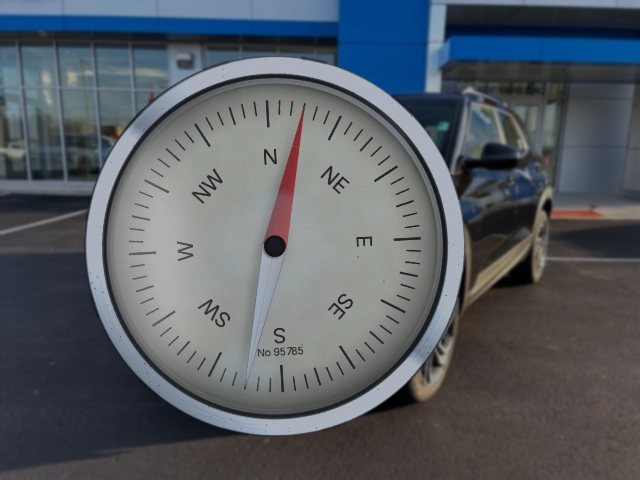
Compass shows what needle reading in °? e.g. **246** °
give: **15** °
